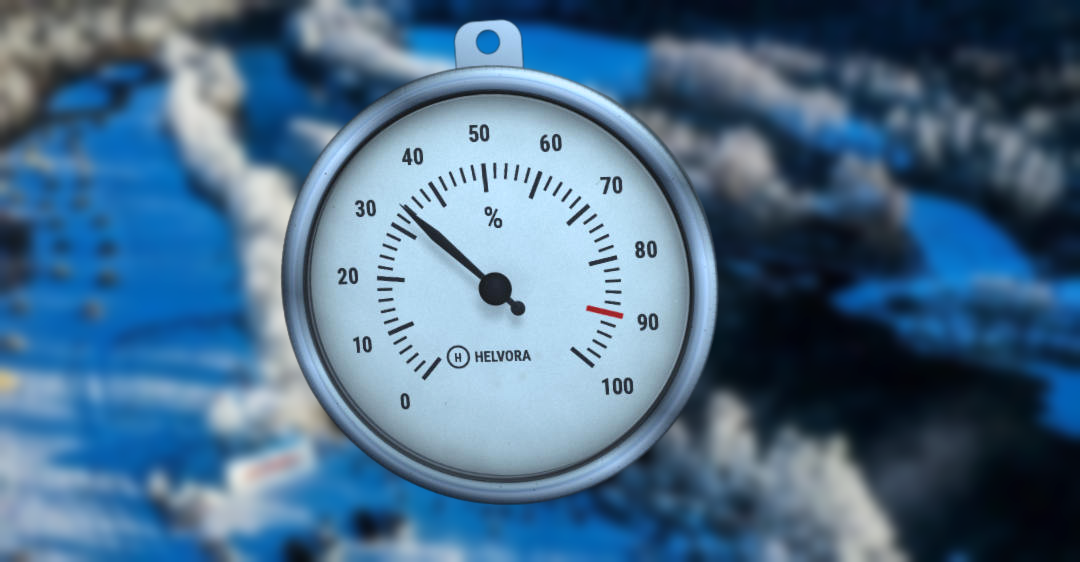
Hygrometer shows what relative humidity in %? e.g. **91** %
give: **34** %
